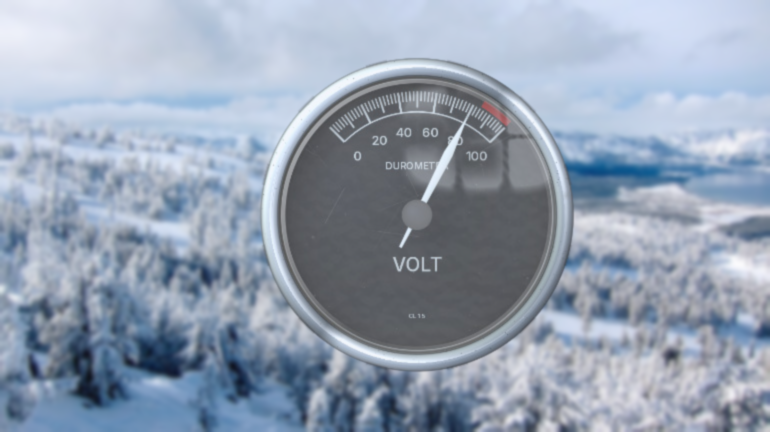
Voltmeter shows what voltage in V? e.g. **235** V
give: **80** V
